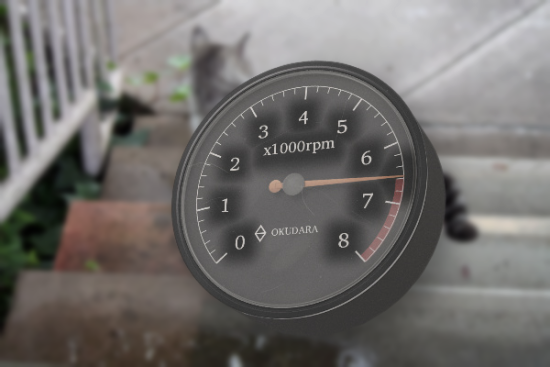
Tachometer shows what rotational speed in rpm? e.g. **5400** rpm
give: **6600** rpm
